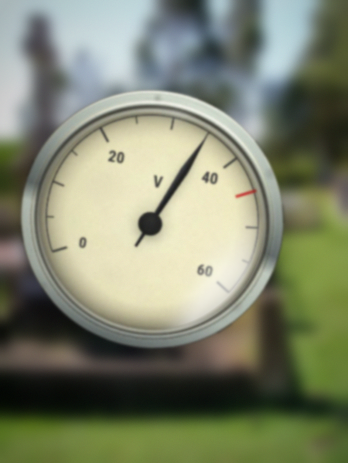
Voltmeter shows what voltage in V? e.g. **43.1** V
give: **35** V
